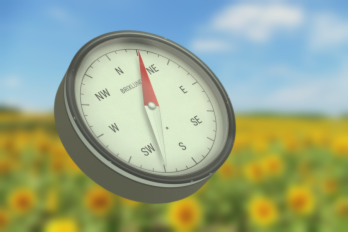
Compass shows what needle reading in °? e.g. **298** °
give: **30** °
